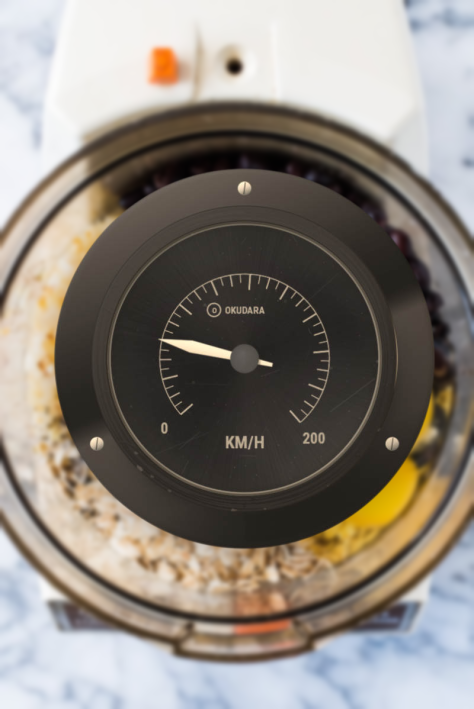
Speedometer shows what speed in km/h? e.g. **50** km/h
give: **40** km/h
